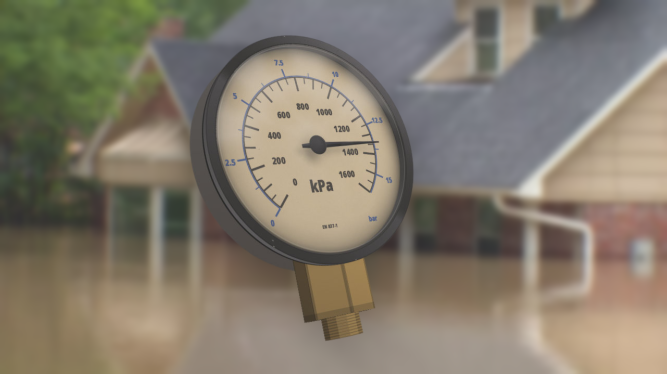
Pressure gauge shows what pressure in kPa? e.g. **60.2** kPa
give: **1350** kPa
